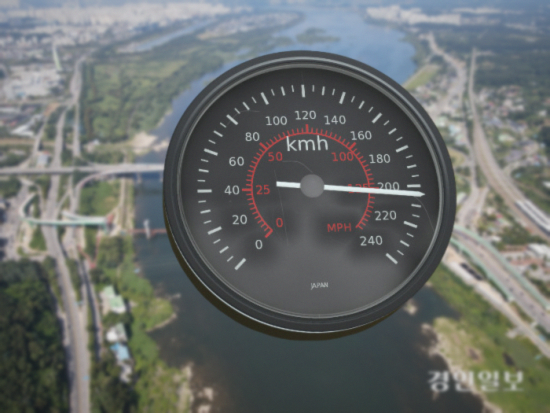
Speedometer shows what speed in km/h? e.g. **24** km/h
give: **205** km/h
